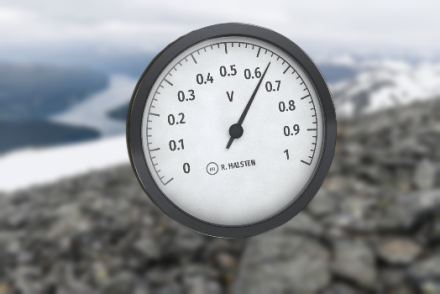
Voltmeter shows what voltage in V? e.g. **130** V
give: **0.64** V
